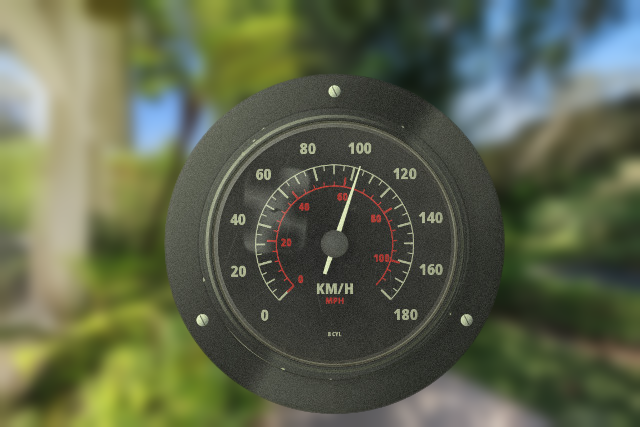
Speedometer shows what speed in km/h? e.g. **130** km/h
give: **102.5** km/h
